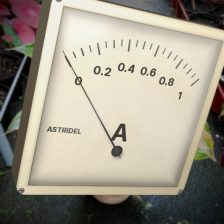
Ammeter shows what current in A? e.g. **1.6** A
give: **0** A
